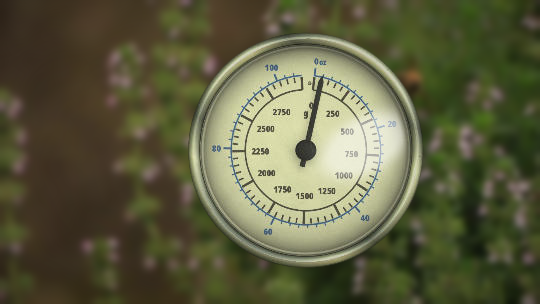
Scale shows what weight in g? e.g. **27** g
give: **50** g
